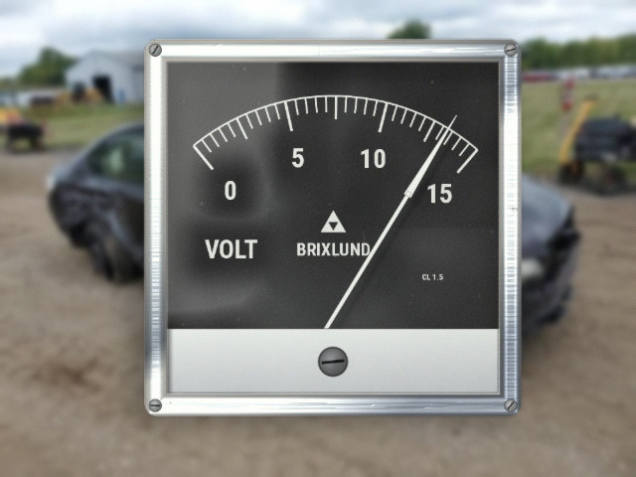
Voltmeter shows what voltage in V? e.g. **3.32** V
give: **13.25** V
